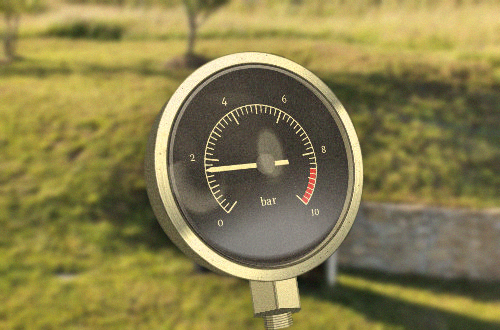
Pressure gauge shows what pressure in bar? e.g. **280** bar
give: **1.6** bar
